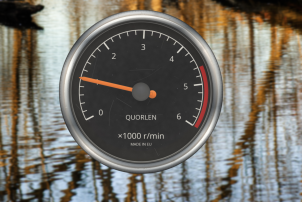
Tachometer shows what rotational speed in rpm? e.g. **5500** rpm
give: **1000** rpm
